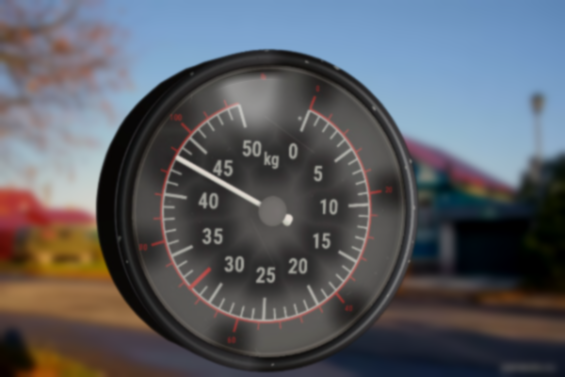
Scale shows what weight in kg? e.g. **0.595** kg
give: **43** kg
